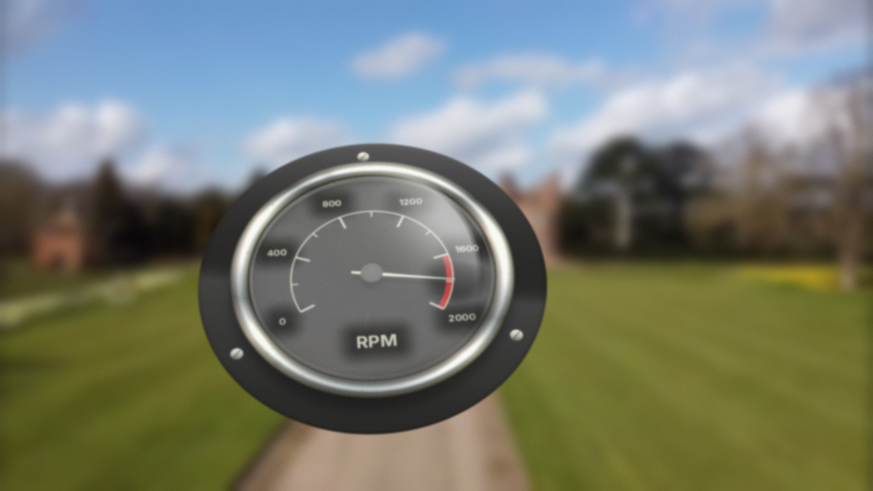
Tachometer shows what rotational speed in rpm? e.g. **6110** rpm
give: **1800** rpm
